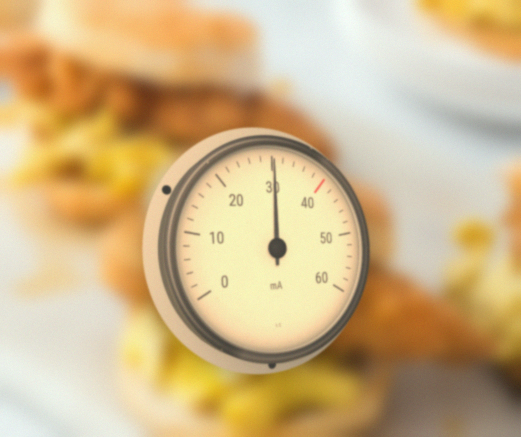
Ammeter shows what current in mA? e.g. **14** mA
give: **30** mA
